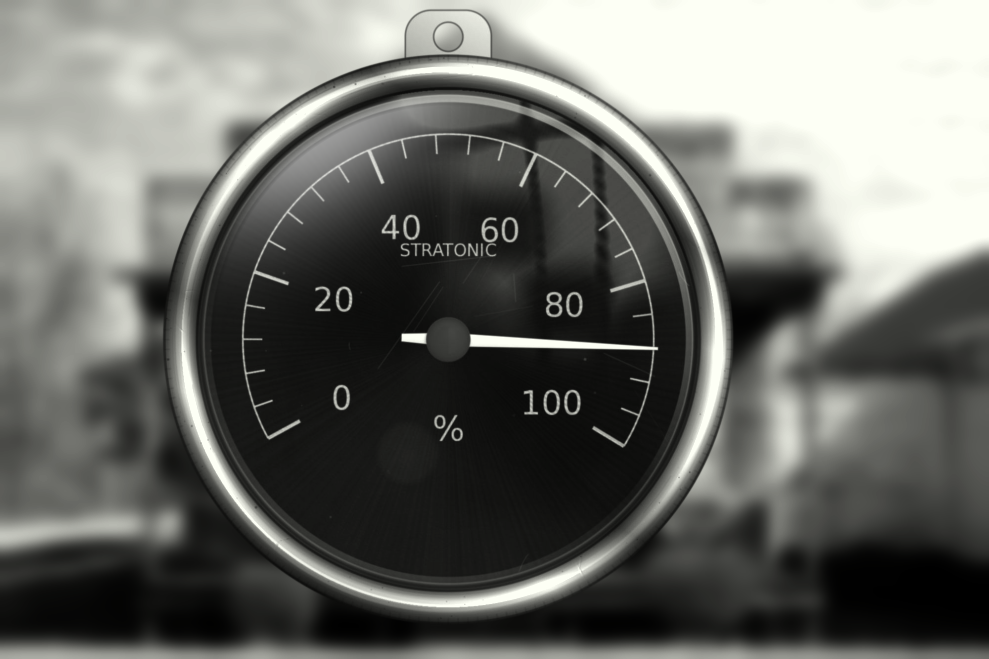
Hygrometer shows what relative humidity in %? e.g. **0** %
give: **88** %
